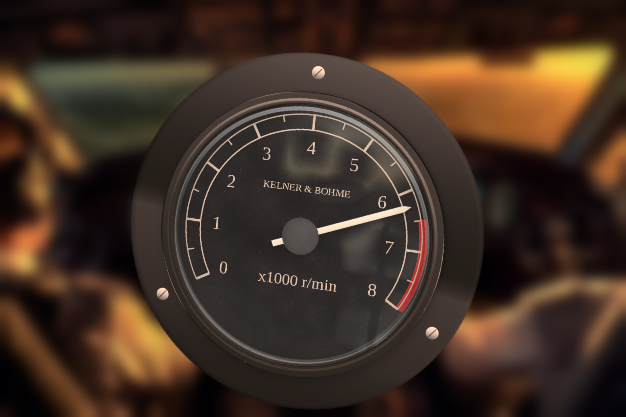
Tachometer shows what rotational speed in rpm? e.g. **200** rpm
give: **6250** rpm
